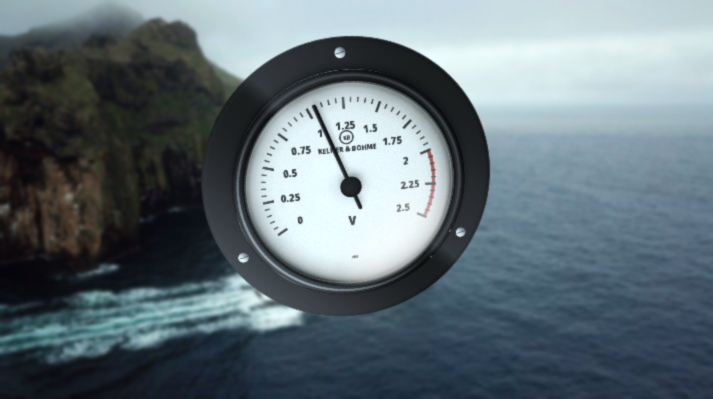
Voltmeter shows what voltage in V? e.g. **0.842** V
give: **1.05** V
